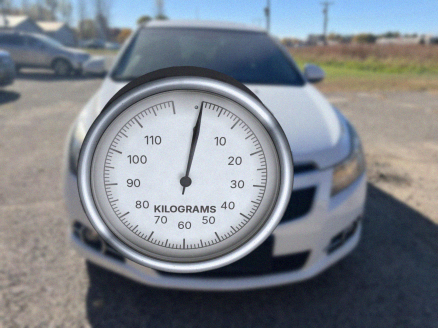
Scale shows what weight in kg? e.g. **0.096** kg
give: **0** kg
